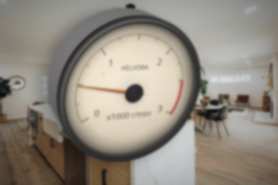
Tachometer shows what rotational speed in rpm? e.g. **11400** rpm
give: **500** rpm
